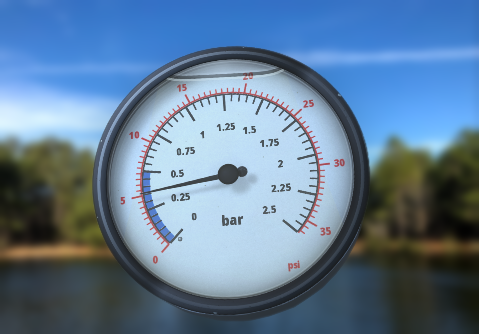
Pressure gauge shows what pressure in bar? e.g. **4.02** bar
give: **0.35** bar
